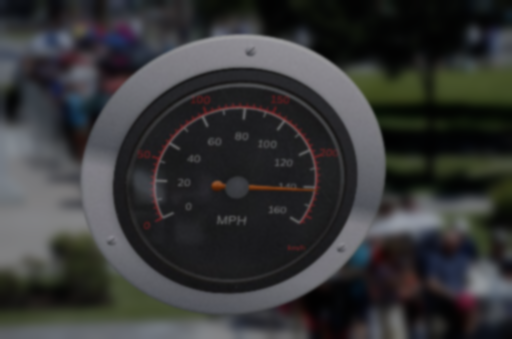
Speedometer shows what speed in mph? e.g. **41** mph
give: **140** mph
